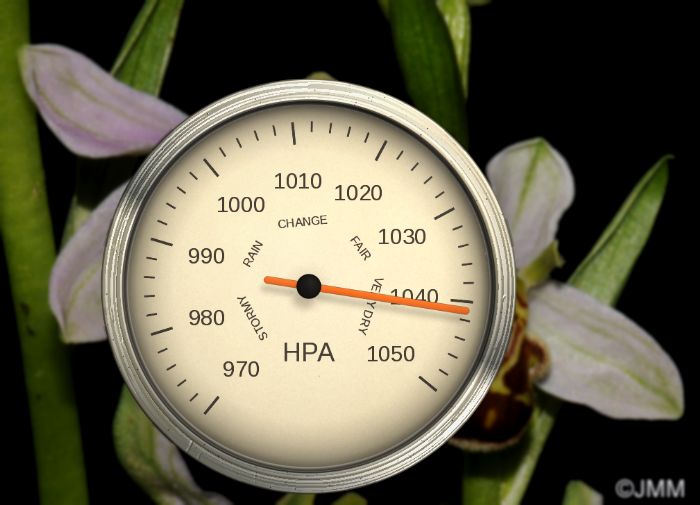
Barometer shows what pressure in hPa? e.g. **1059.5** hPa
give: **1041** hPa
